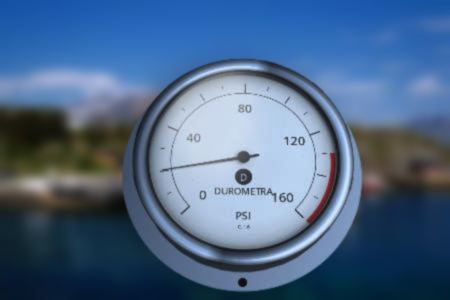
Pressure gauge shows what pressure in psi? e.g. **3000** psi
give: **20** psi
